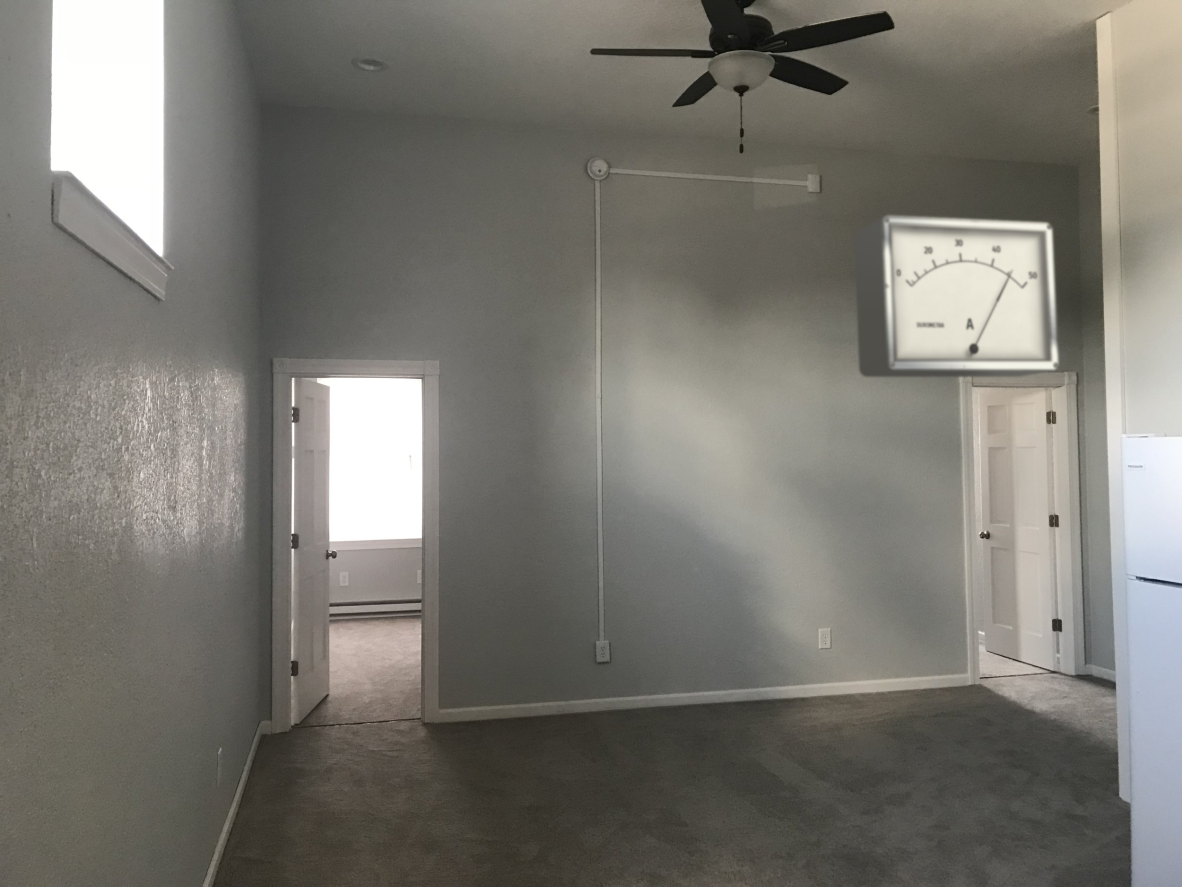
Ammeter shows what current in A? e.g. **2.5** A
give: **45** A
